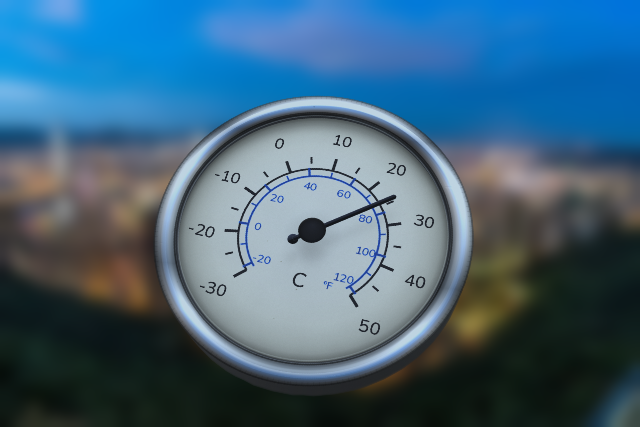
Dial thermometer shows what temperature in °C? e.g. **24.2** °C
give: **25** °C
